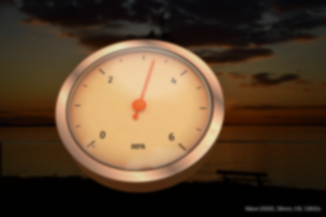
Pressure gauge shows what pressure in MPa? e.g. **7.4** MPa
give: **3.25** MPa
